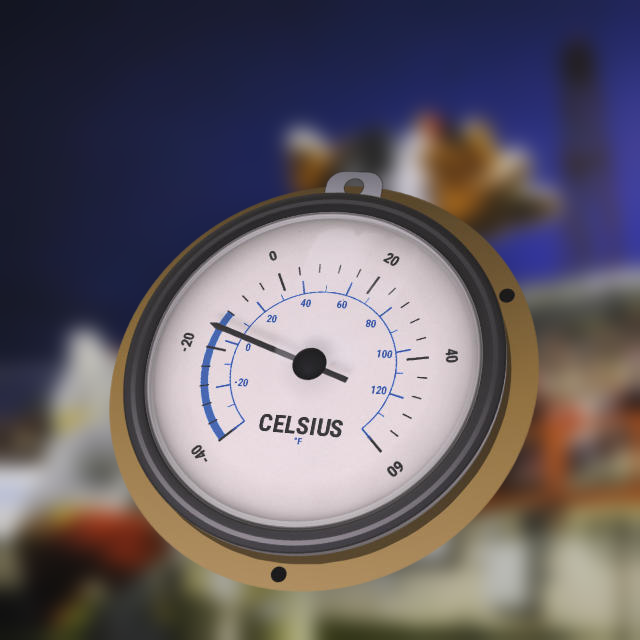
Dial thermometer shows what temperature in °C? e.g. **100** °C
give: **-16** °C
